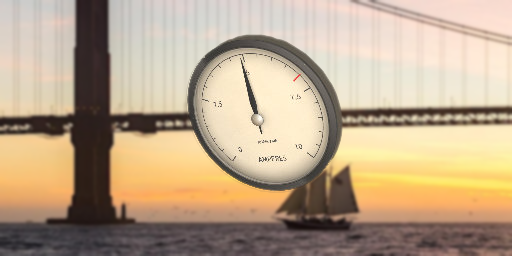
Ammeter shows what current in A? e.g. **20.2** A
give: **5** A
